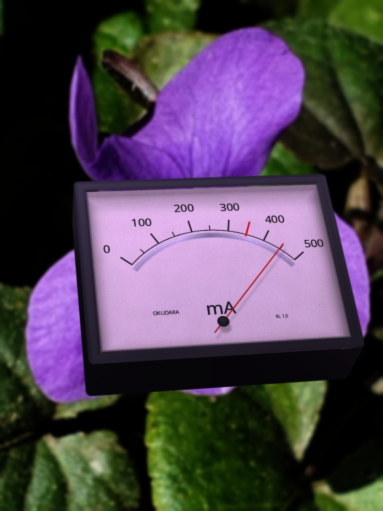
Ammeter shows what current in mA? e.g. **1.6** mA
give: **450** mA
